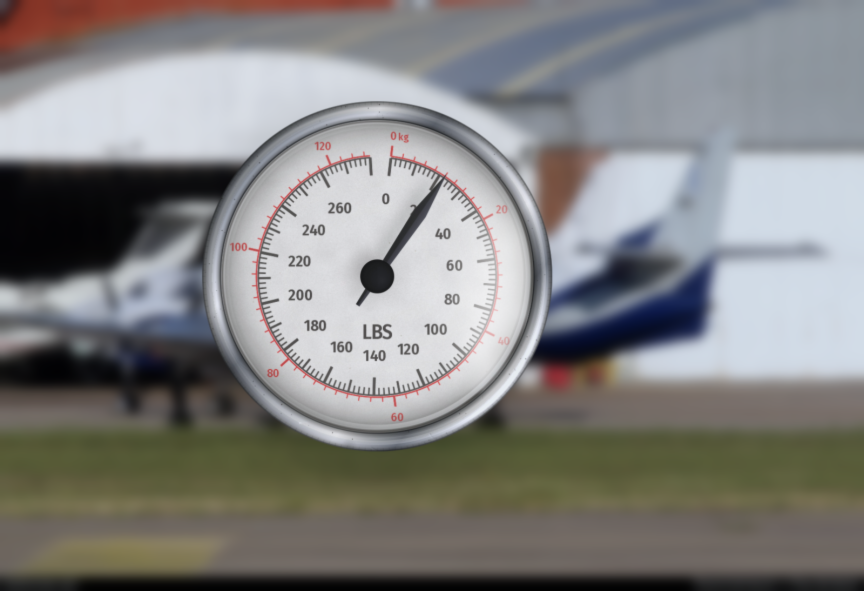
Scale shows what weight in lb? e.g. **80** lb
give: **22** lb
